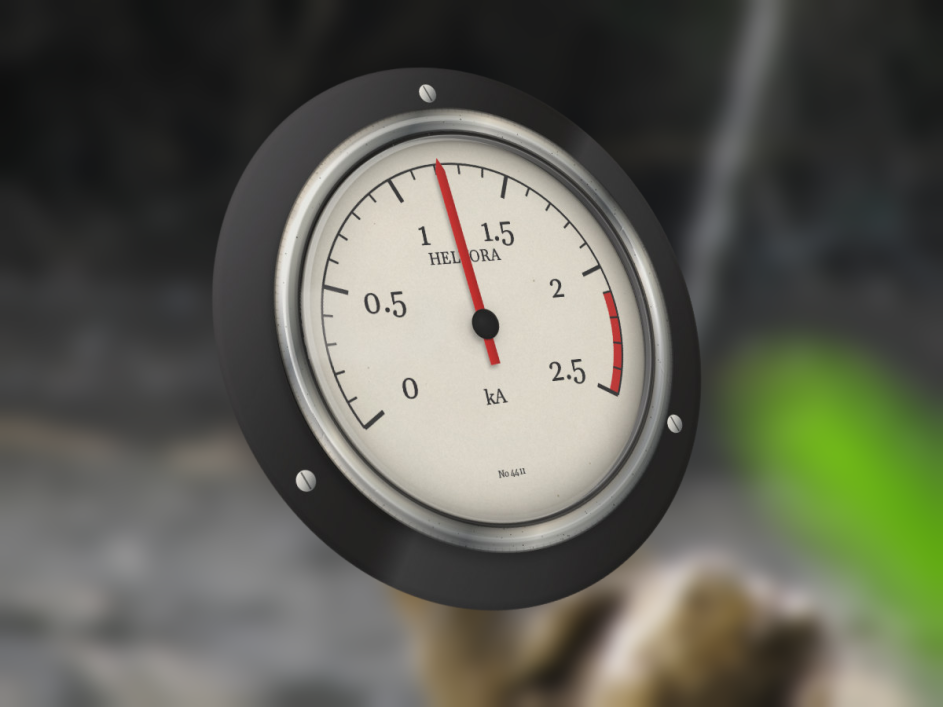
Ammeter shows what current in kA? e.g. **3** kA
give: **1.2** kA
